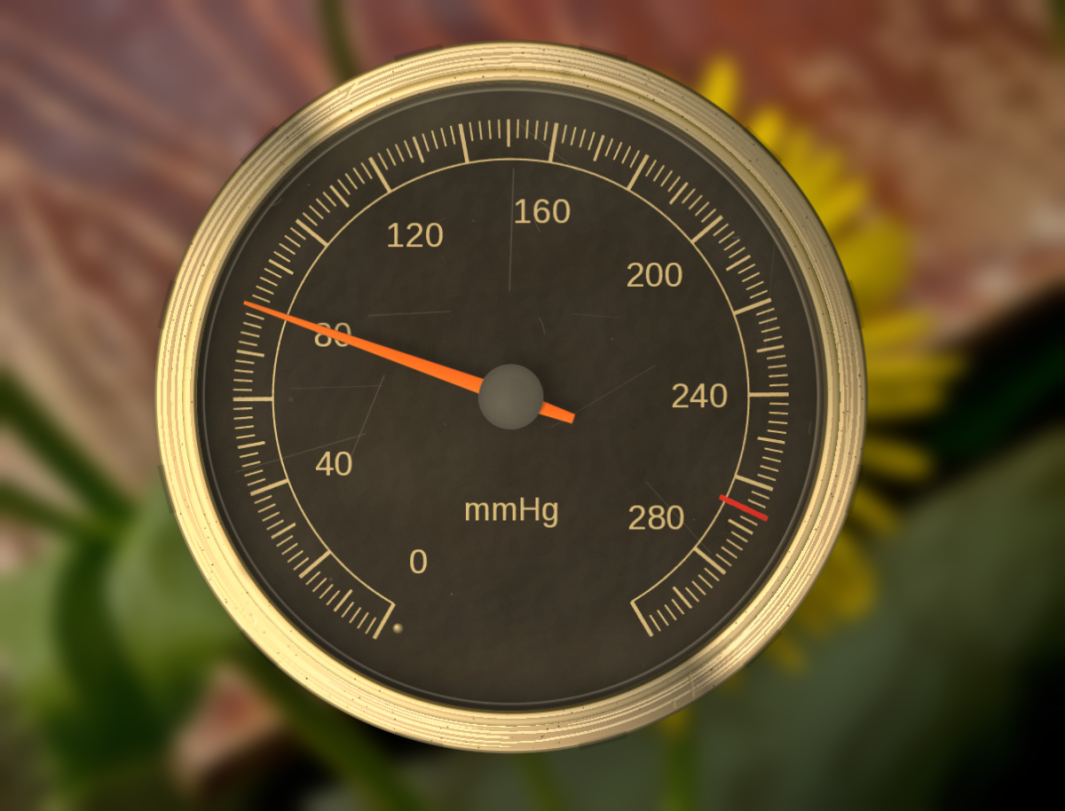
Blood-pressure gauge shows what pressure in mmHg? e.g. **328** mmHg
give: **80** mmHg
